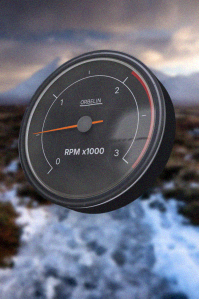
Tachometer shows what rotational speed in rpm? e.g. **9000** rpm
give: **500** rpm
